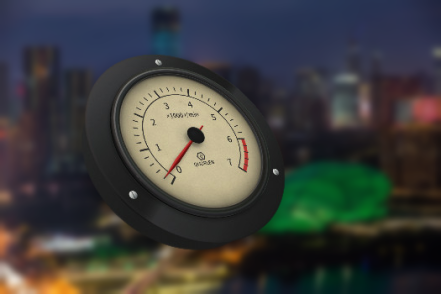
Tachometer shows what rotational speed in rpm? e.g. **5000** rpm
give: **200** rpm
